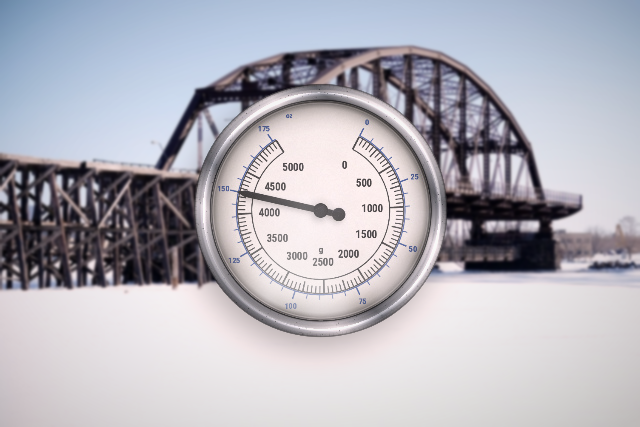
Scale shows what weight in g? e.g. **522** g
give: **4250** g
